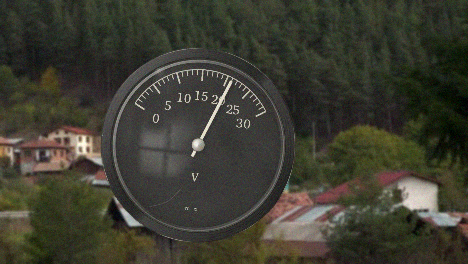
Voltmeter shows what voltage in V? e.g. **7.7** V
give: **21** V
